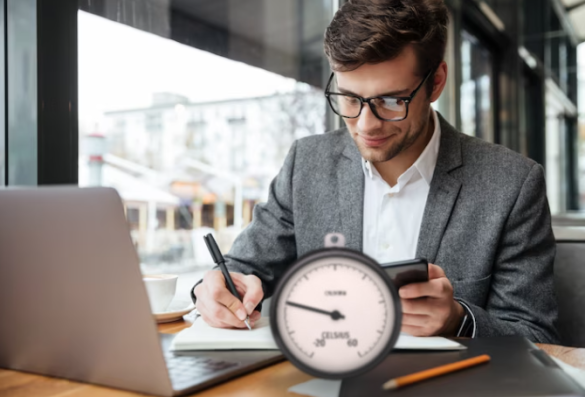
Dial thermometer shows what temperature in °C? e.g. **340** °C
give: **0** °C
